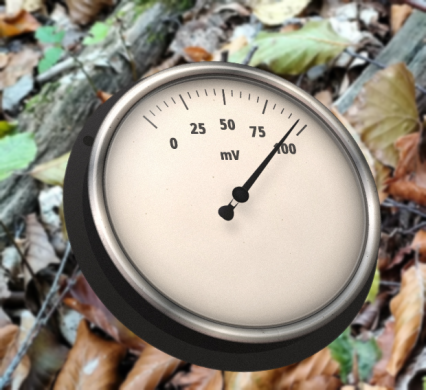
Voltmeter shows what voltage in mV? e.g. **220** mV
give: **95** mV
